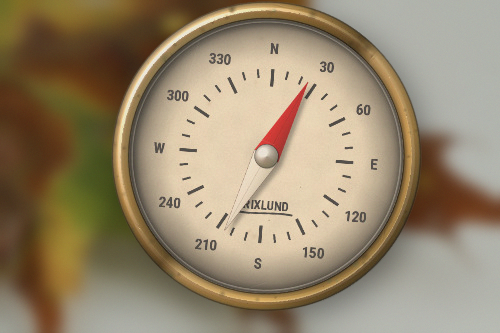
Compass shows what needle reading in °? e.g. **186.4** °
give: **25** °
